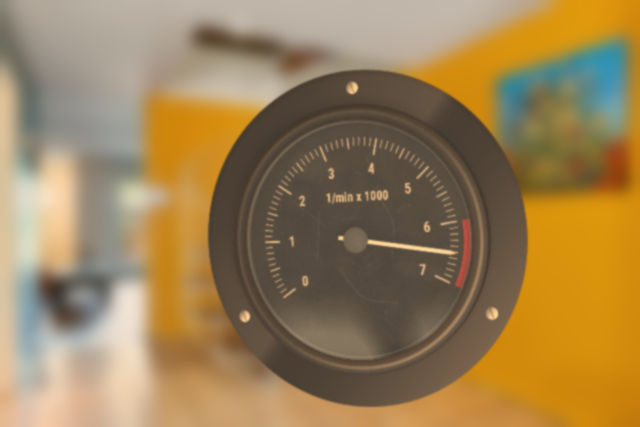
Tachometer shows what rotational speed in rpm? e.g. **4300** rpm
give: **6500** rpm
